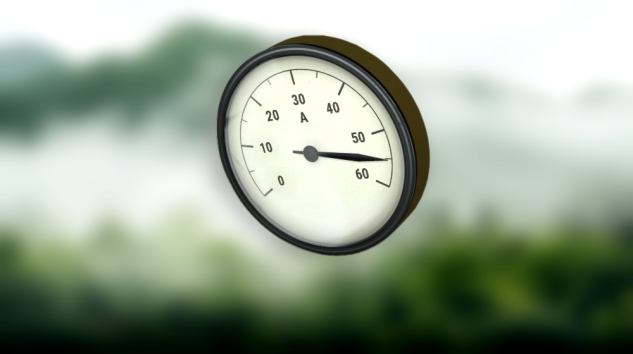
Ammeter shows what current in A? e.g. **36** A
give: **55** A
